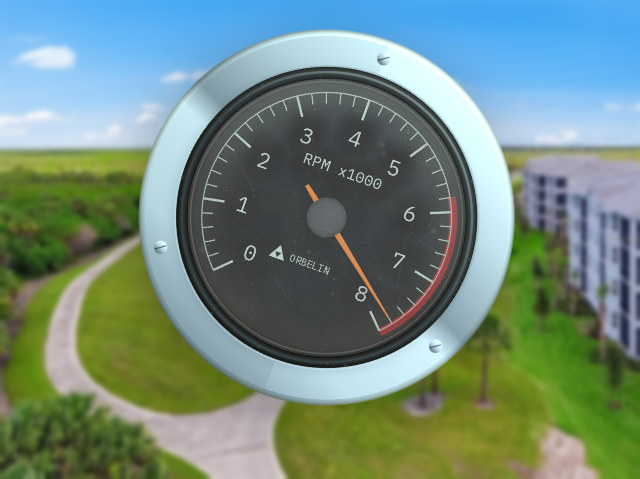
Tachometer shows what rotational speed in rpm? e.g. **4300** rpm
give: **7800** rpm
